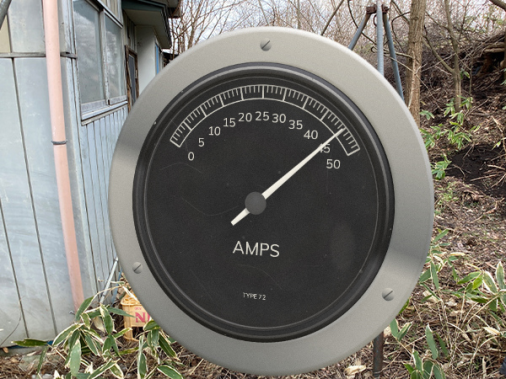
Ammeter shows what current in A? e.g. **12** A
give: **45** A
